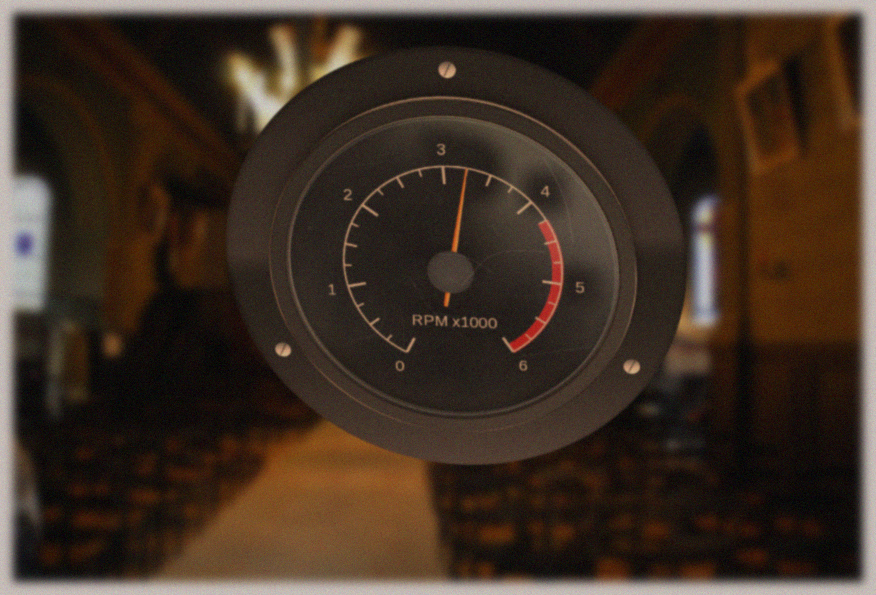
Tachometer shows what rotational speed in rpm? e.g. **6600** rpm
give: **3250** rpm
